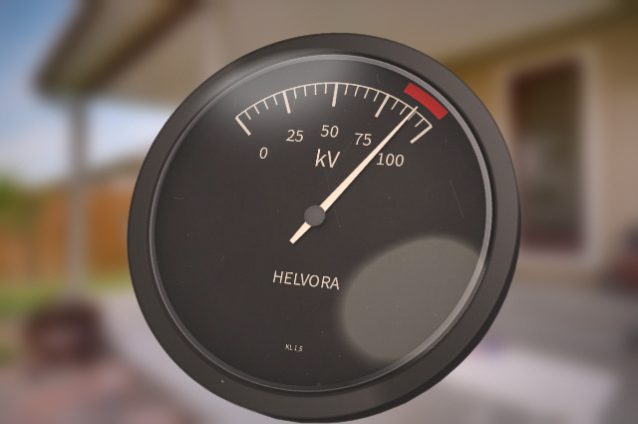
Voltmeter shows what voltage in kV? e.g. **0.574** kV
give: **90** kV
